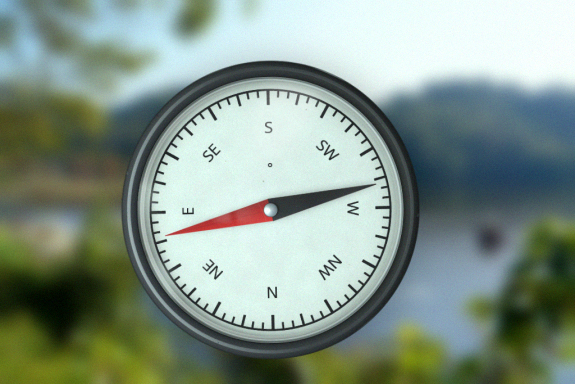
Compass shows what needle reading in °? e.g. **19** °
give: **77.5** °
